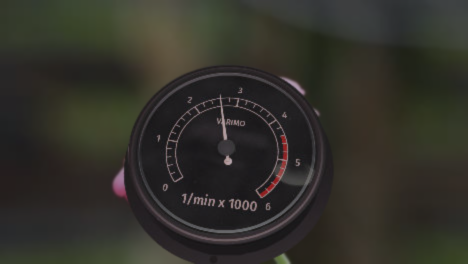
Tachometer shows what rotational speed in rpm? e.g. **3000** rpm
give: **2600** rpm
